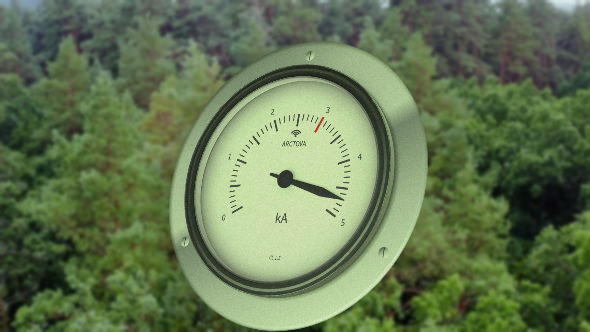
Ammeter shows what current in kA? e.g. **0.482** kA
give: **4.7** kA
